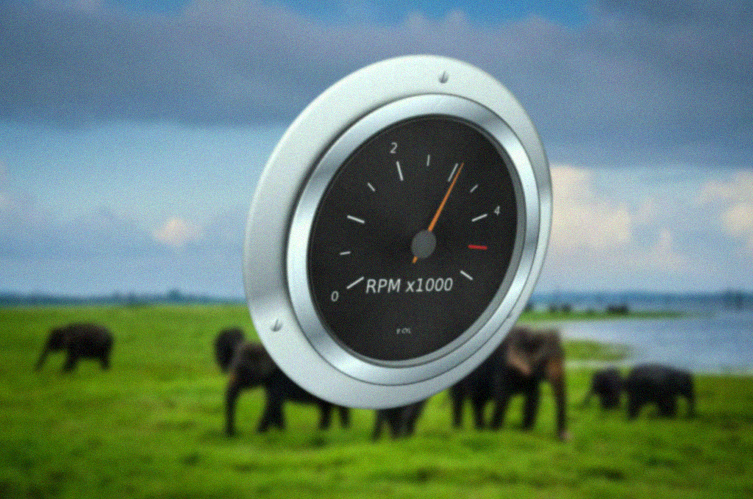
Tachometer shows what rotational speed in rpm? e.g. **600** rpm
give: **3000** rpm
